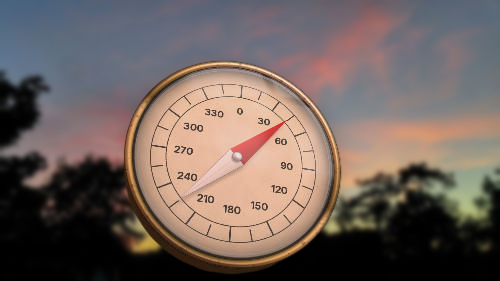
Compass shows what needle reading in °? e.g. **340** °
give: **45** °
